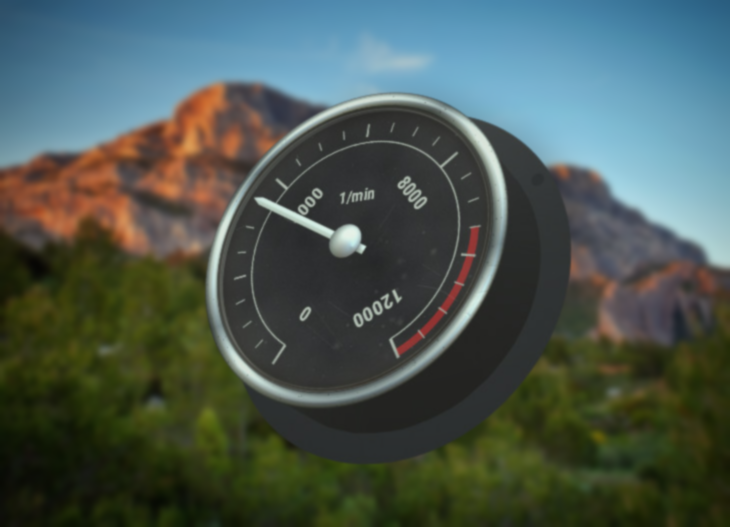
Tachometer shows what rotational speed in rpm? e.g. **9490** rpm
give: **3500** rpm
